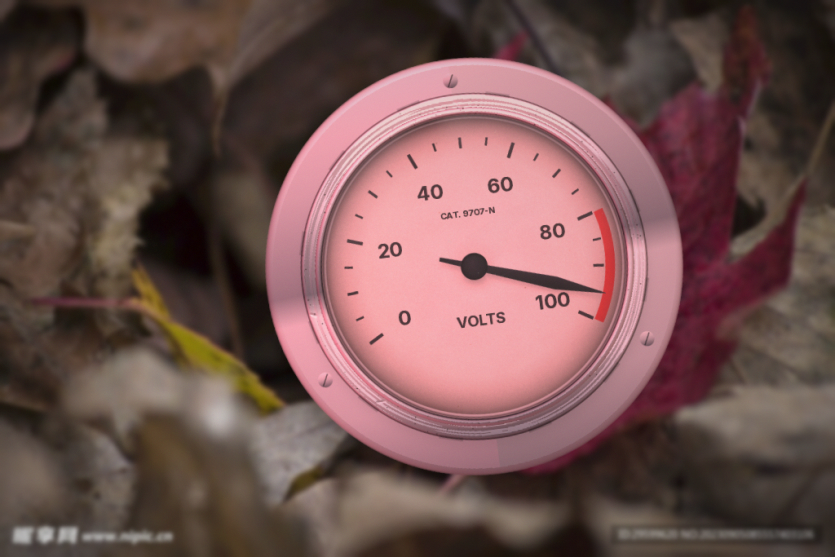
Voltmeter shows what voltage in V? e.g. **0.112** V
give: **95** V
